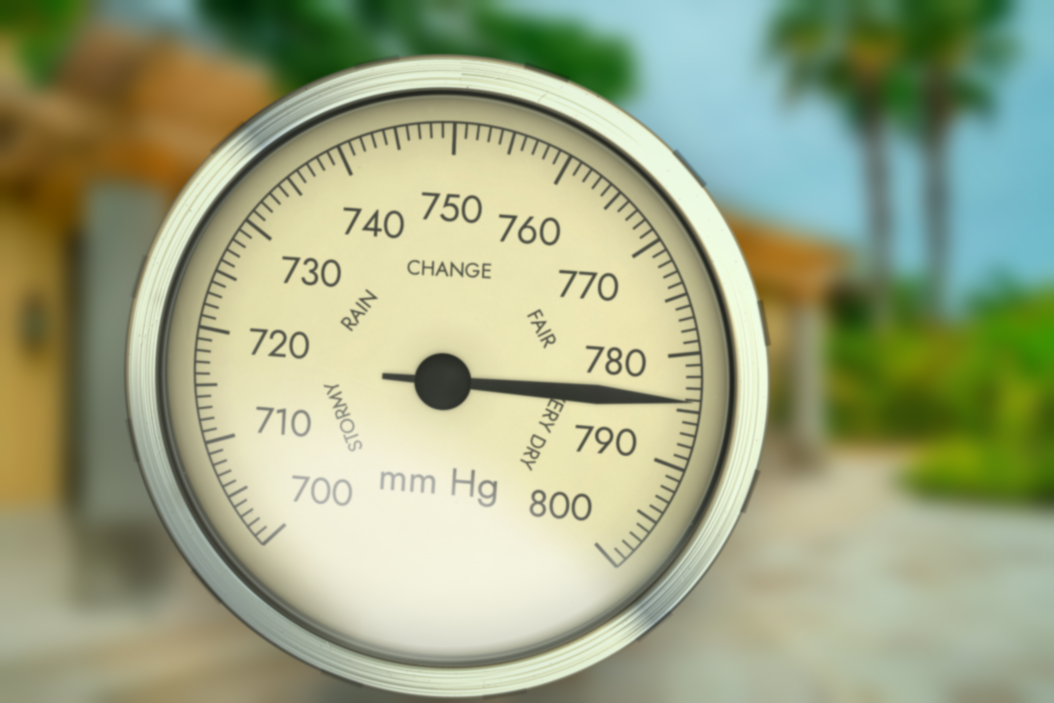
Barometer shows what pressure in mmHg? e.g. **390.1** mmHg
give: **784** mmHg
